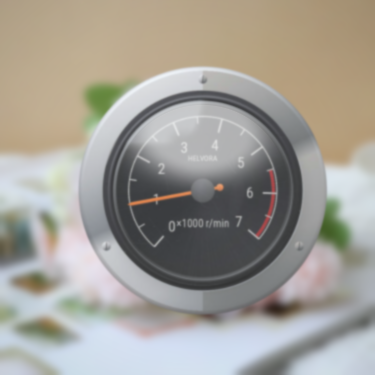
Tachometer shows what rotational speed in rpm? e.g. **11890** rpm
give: **1000** rpm
